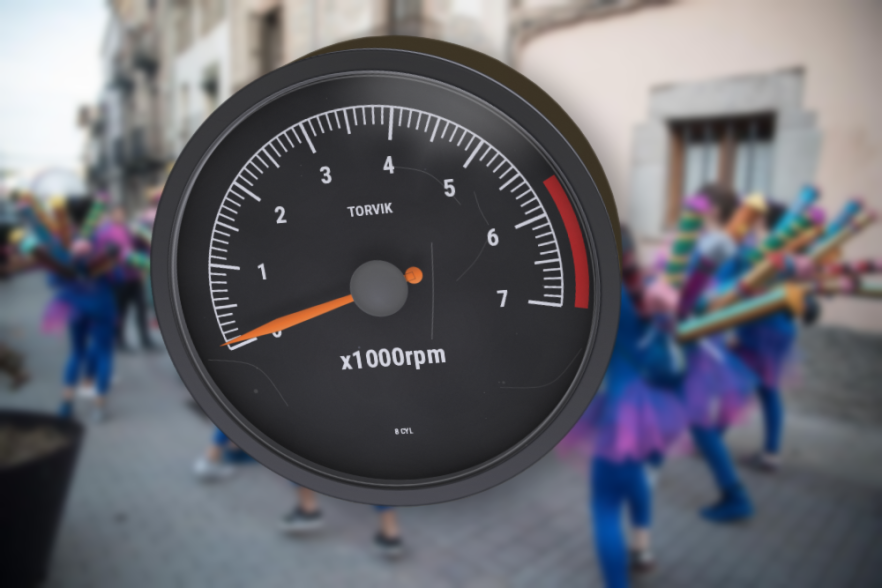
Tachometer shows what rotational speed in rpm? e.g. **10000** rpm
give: **100** rpm
